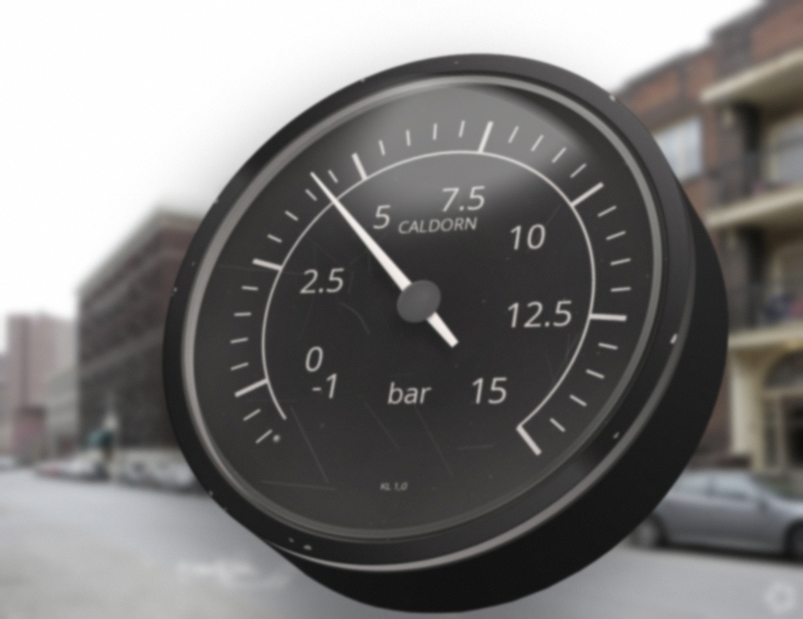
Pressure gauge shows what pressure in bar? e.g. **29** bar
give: **4.25** bar
